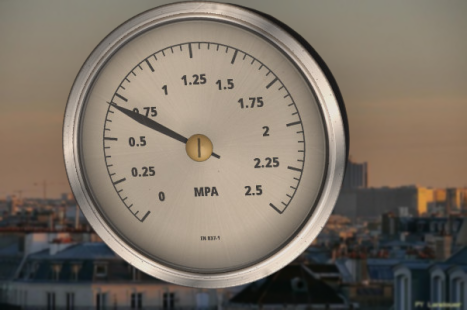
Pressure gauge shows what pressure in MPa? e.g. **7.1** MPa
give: **0.7** MPa
